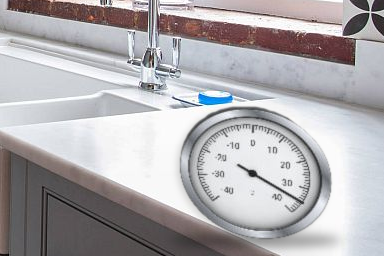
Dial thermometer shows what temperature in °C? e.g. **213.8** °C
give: **35** °C
